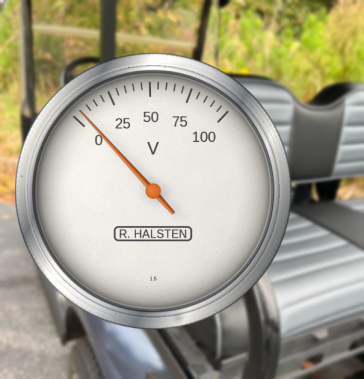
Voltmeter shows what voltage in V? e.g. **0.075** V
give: **5** V
